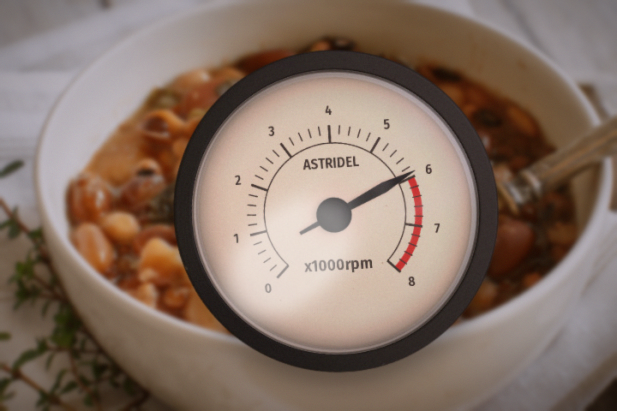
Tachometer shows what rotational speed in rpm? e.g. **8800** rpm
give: **5900** rpm
